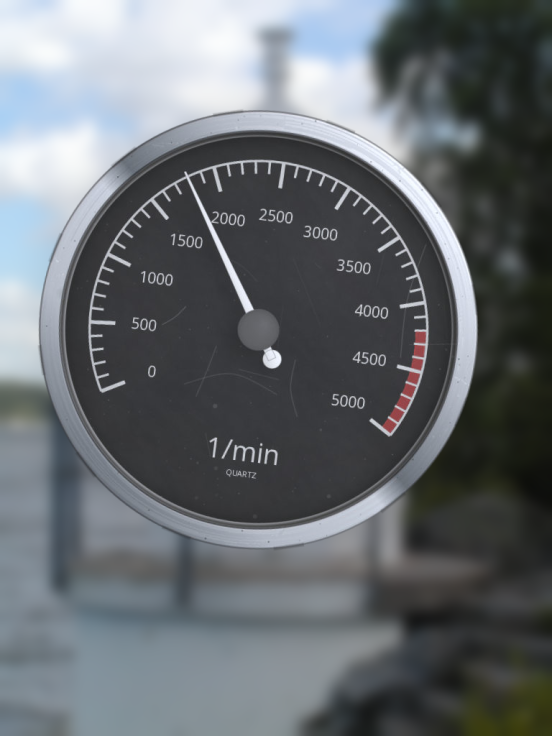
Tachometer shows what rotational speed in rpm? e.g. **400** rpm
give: **1800** rpm
